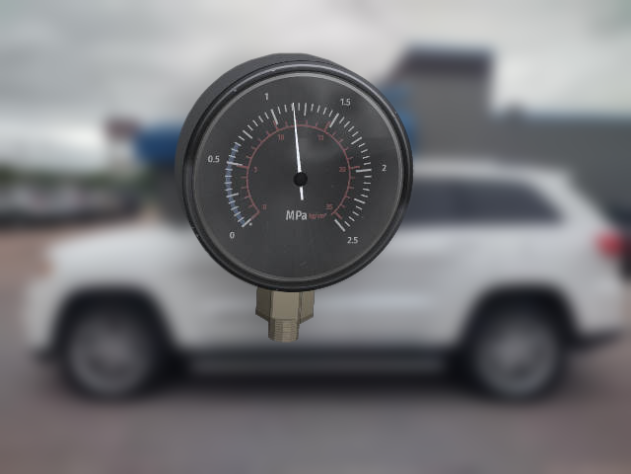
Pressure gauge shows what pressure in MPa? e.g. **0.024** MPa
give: **1.15** MPa
